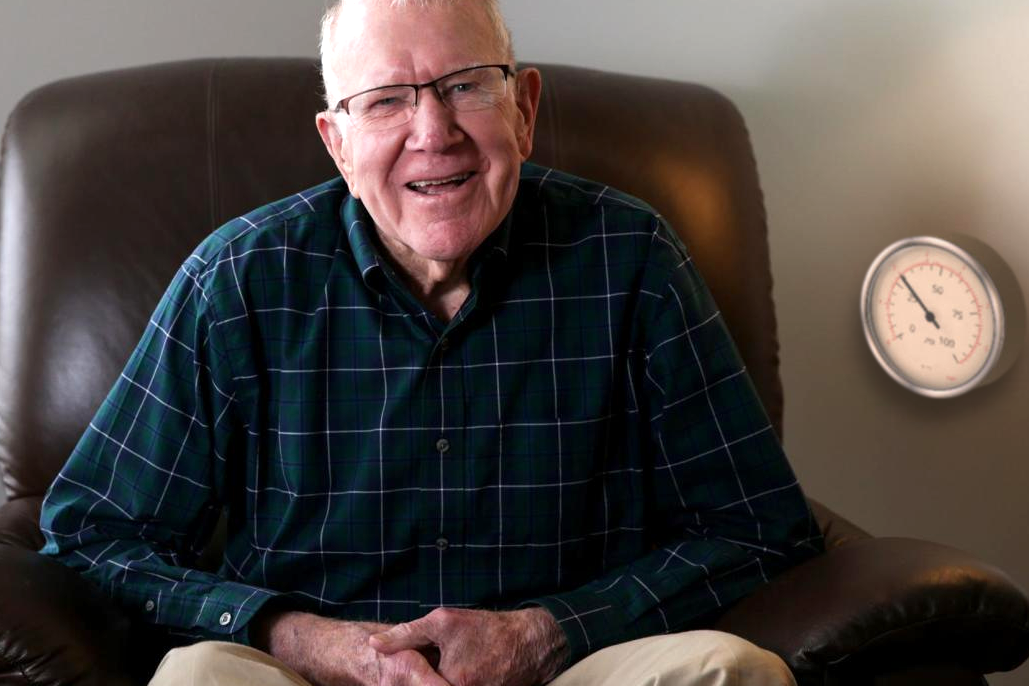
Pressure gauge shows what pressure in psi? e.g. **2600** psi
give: **30** psi
